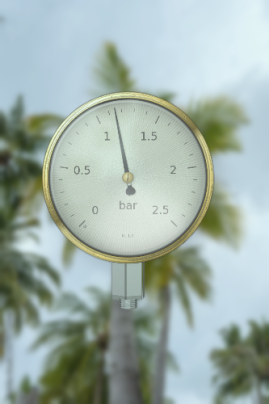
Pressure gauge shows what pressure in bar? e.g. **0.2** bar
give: **1.15** bar
